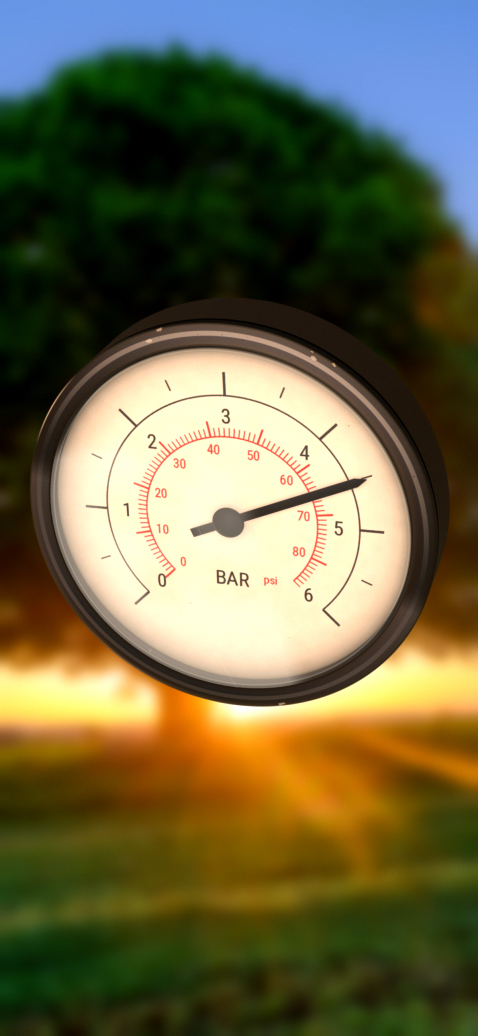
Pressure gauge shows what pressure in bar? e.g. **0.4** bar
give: **4.5** bar
